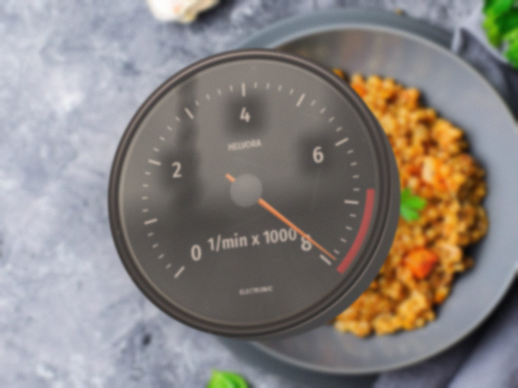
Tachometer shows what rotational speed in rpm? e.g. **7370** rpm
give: **7900** rpm
